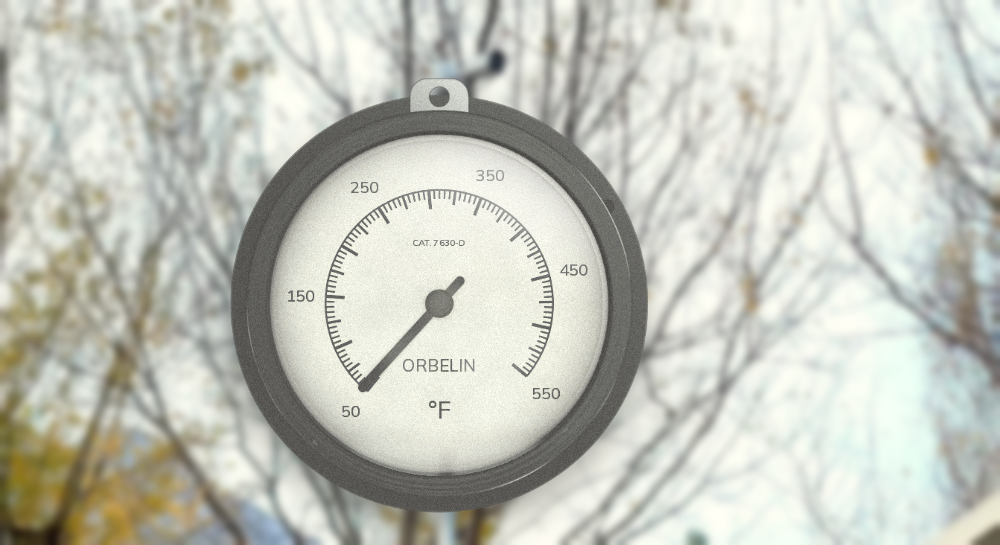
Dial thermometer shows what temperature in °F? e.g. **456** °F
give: **55** °F
